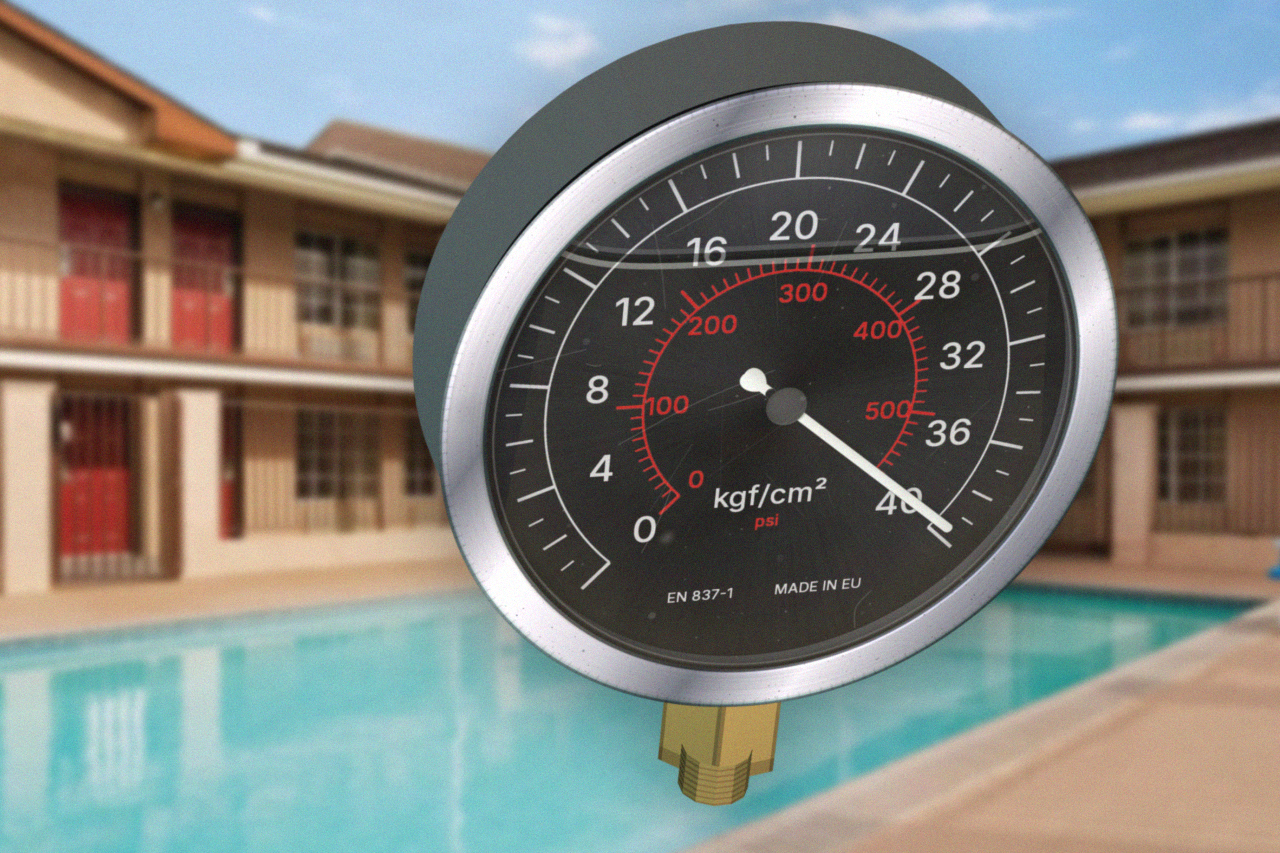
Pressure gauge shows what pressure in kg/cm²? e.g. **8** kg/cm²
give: **39.5** kg/cm²
